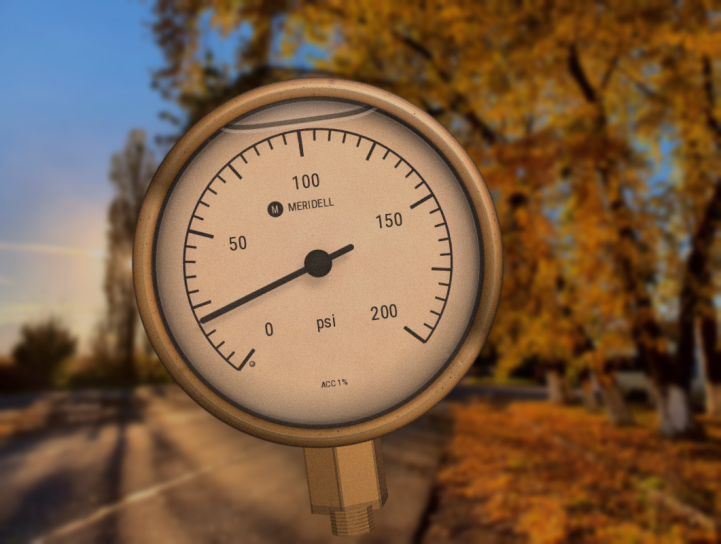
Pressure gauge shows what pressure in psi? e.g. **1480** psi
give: **20** psi
